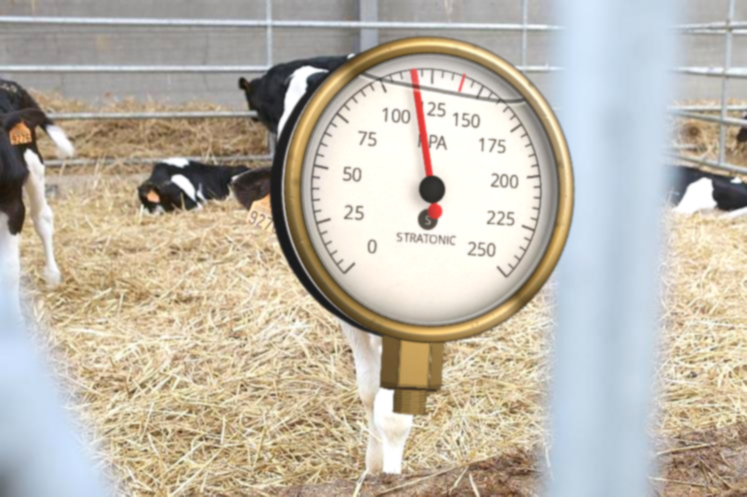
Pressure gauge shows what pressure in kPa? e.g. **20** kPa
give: **115** kPa
